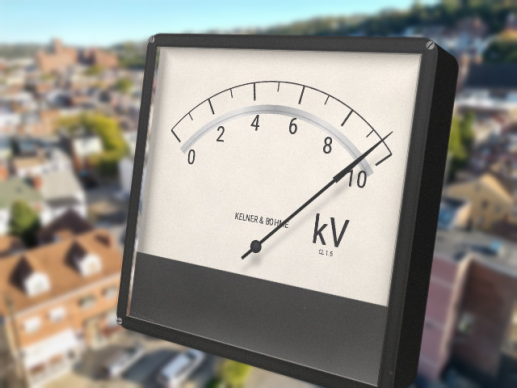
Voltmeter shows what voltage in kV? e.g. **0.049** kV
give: **9.5** kV
